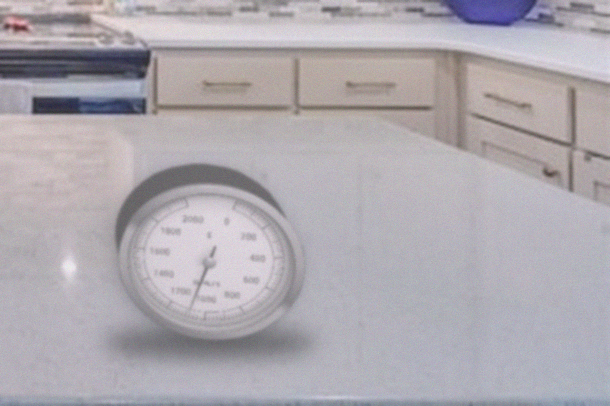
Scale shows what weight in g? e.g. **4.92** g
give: **1100** g
